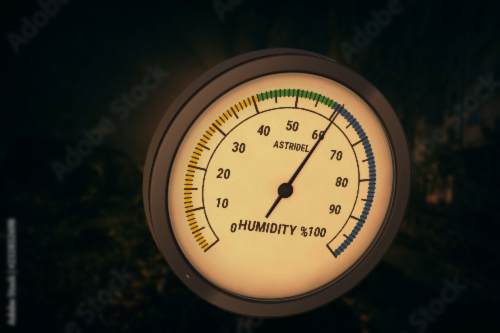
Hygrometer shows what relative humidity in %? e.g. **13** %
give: **60** %
